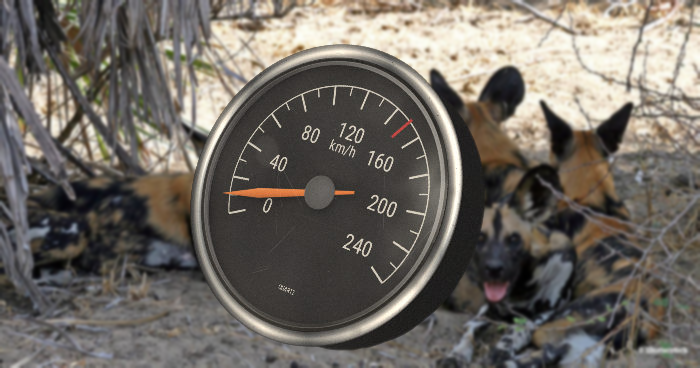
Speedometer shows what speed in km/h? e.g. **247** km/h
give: **10** km/h
